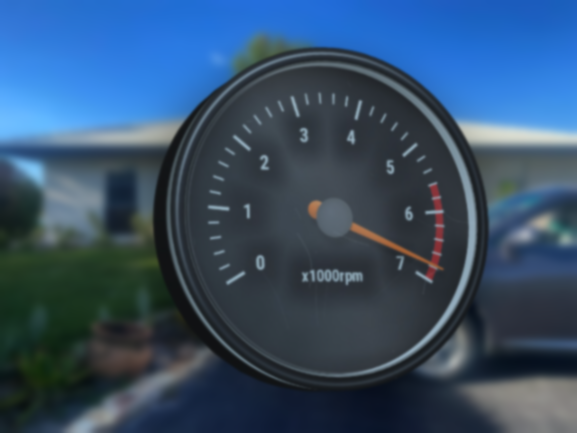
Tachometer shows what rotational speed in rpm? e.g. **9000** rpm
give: **6800** rpm
